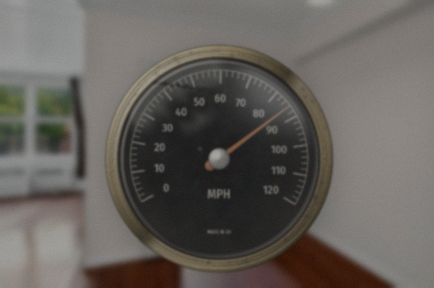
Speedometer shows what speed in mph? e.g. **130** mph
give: **86** mph
